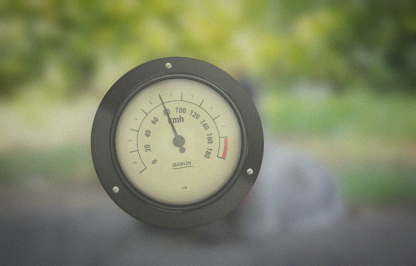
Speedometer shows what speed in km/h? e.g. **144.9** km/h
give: **80** km/h
